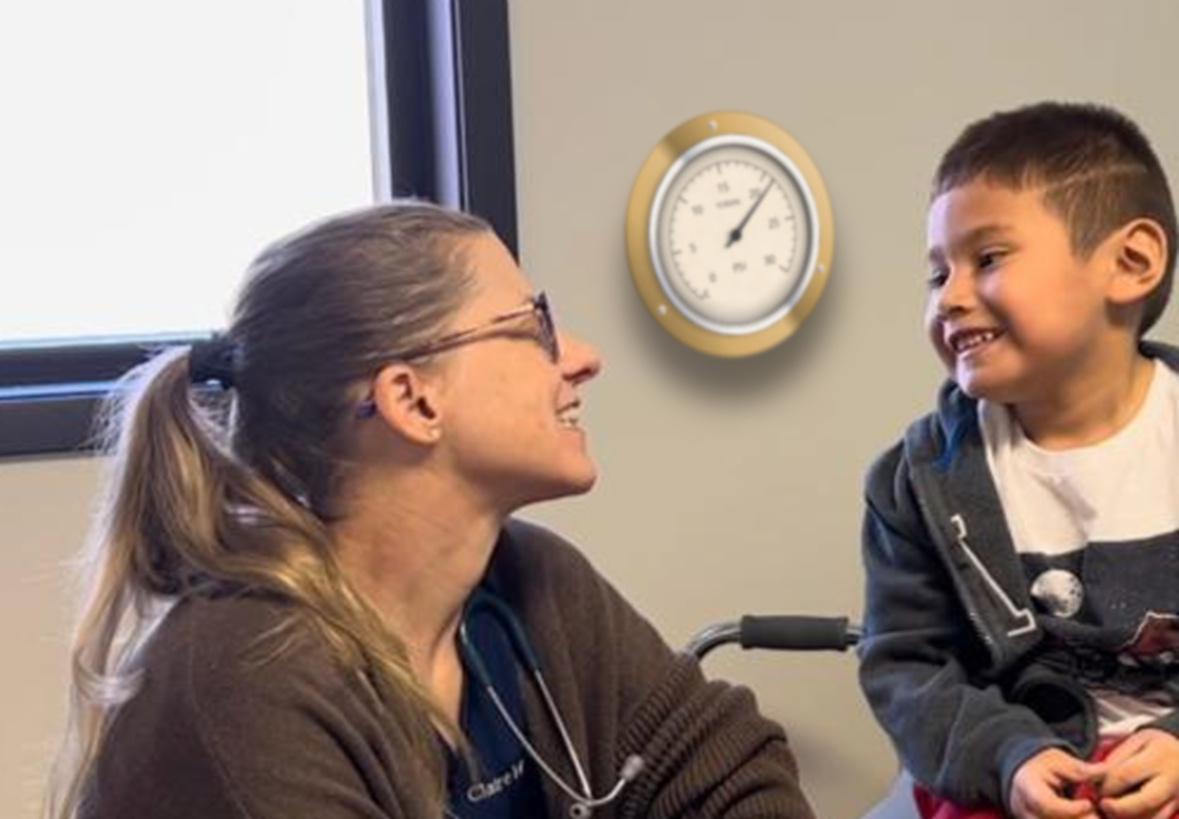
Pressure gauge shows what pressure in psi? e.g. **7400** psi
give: **21** psi
